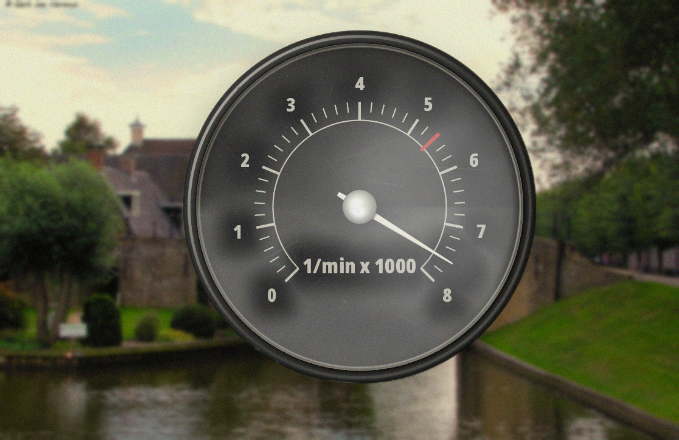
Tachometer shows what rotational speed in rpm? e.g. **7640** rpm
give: **7600** rpm
